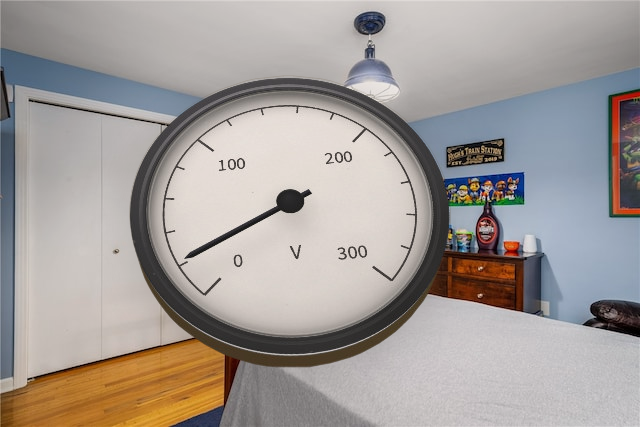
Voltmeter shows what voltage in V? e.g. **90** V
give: **20** V
